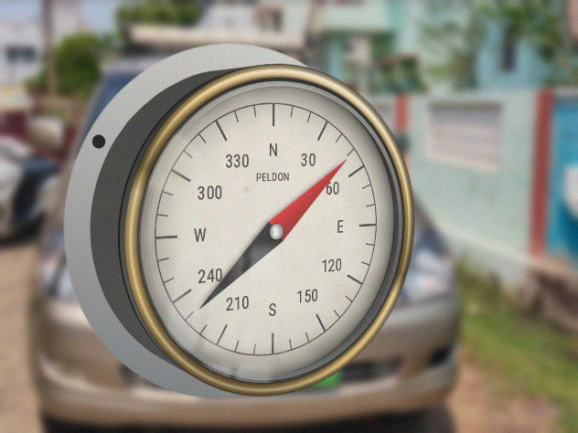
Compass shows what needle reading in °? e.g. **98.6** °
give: **50** °
